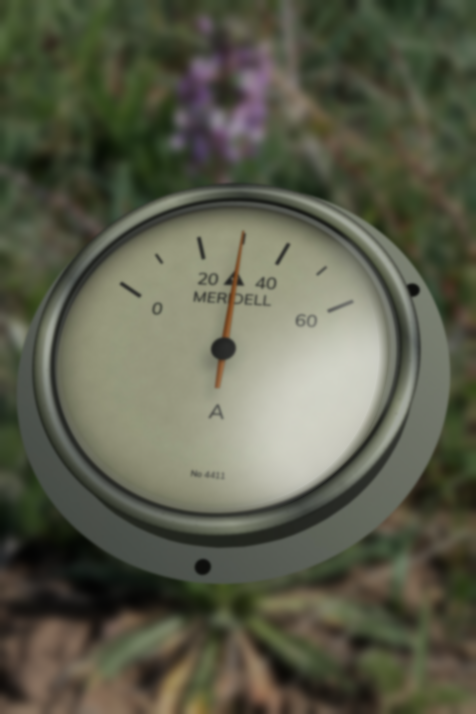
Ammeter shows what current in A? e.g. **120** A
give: **30** A
